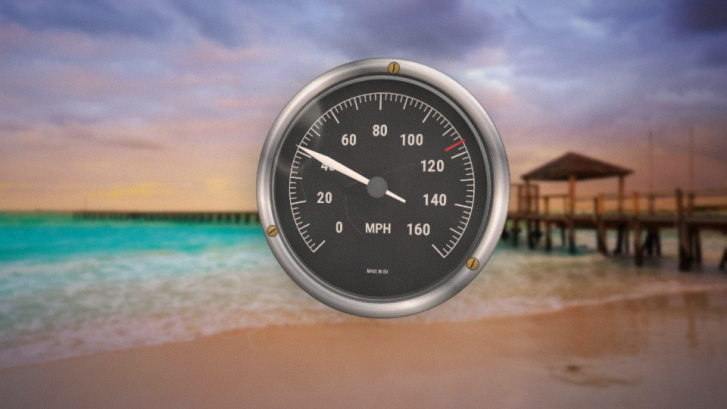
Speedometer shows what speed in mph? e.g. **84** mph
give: **42** mph
